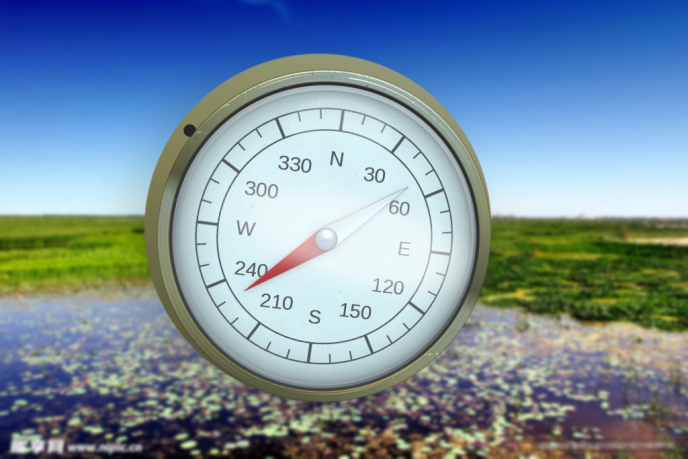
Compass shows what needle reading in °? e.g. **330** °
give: **230** °
